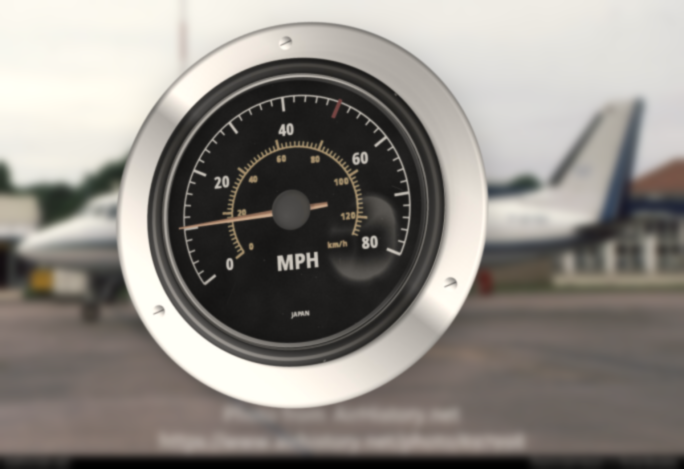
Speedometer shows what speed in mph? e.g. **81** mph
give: **10** mph
